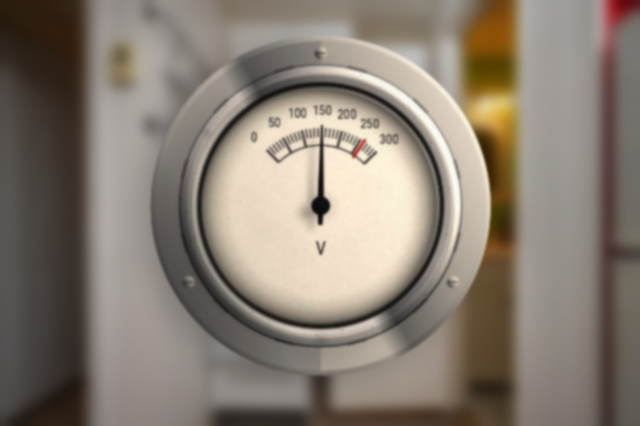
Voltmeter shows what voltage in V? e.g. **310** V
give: **150** V
